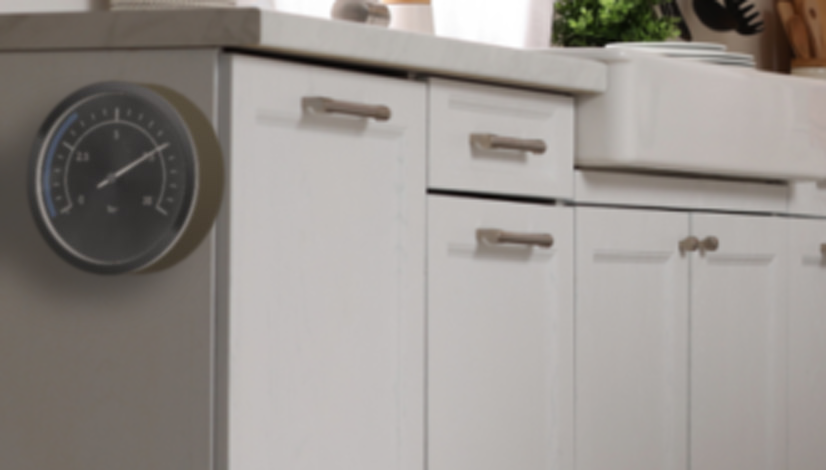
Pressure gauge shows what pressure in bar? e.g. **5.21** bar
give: **7.5** bar
